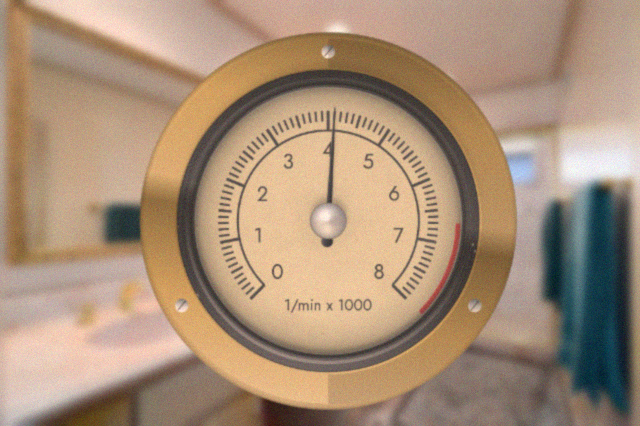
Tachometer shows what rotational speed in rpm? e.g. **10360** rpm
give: **4100** rpm
